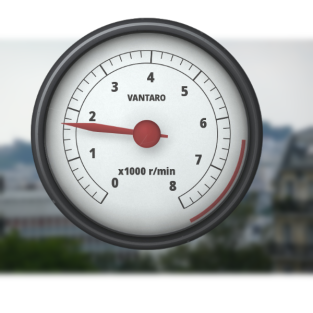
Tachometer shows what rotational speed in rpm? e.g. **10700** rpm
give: **1700** rpm
